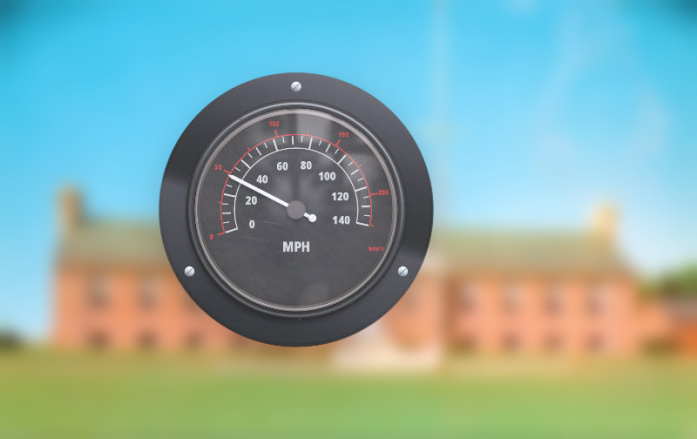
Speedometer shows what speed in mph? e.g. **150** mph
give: **30** mph
